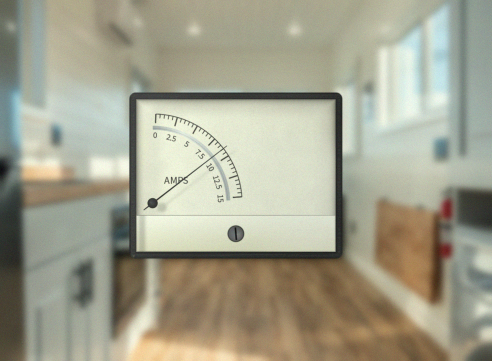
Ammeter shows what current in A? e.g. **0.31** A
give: **9** A
